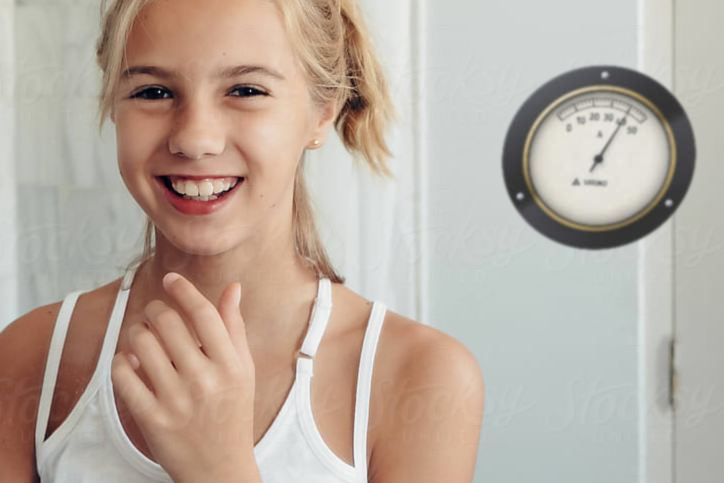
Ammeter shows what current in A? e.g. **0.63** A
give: **40** A
